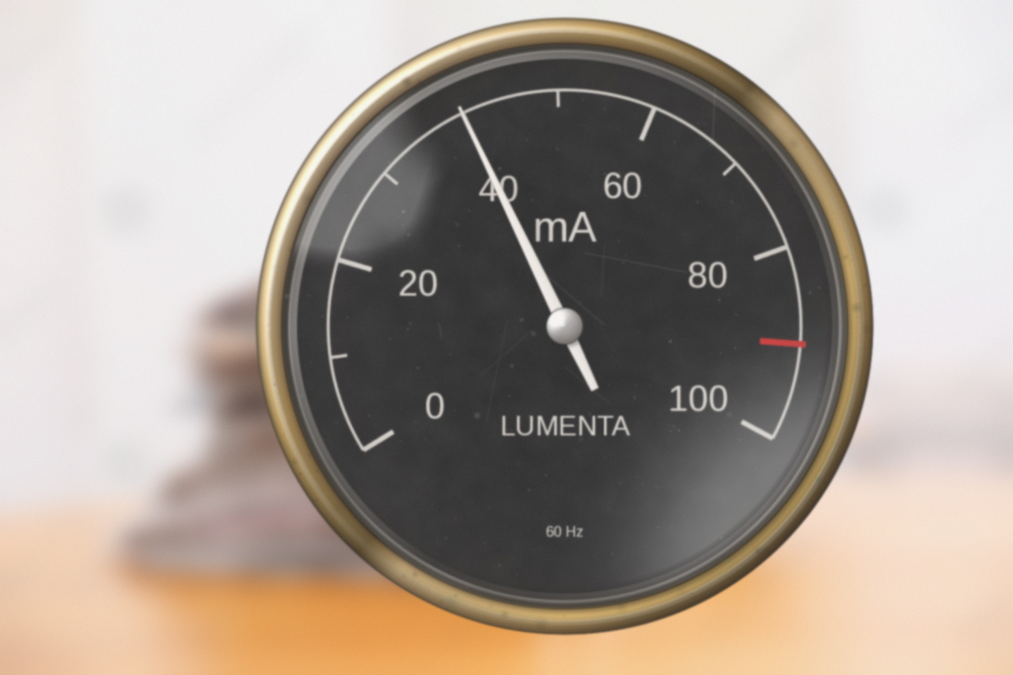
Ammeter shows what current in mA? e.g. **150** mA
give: **40** mA
